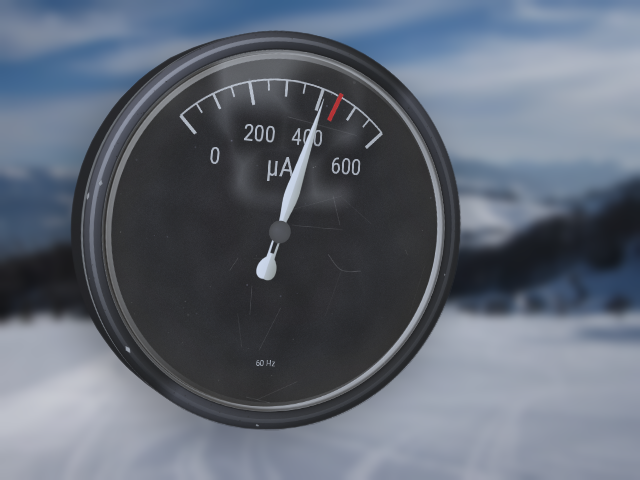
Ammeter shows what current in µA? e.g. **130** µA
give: **400** µA
